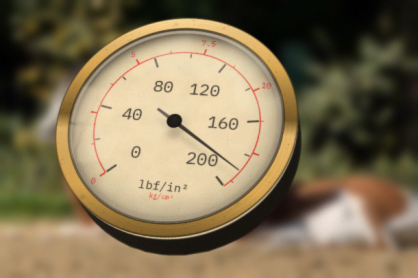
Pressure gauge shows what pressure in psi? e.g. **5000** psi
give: **190** psi
